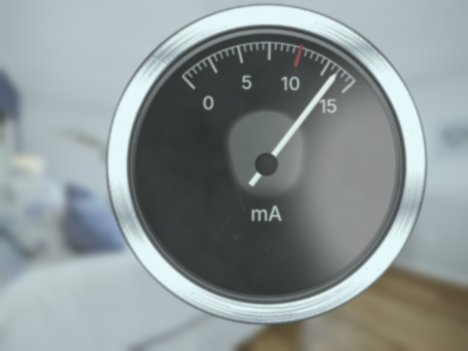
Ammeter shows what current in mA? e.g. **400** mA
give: **13.5** mA
